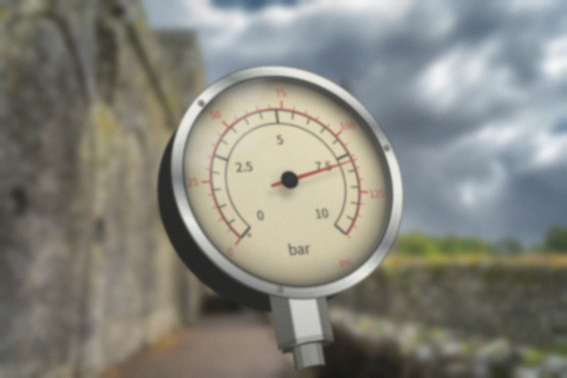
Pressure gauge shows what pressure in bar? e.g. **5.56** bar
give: **7.75** bar
